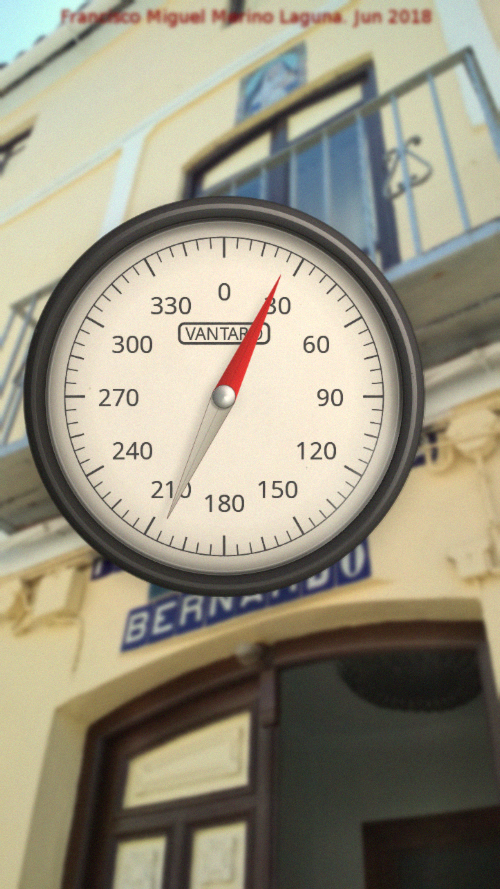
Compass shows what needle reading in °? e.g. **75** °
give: **25** °
